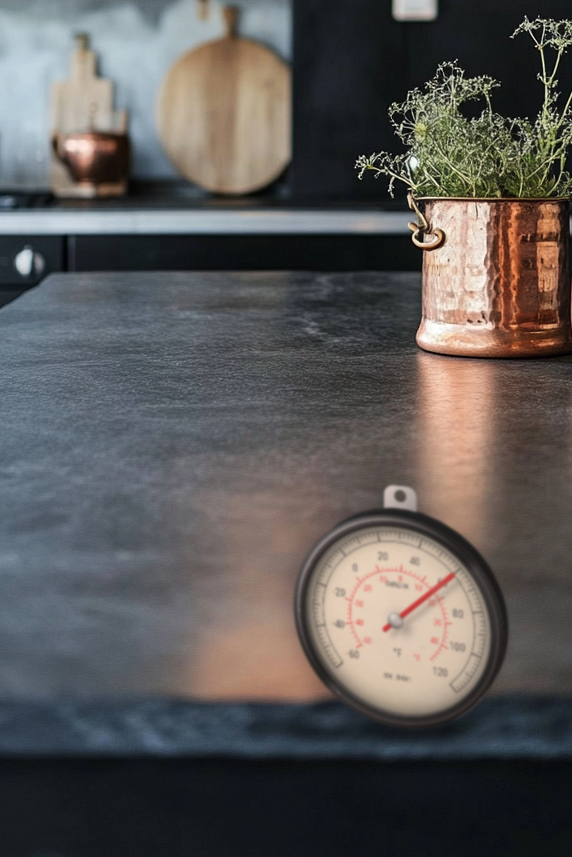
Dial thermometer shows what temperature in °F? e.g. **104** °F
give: **60** °F
